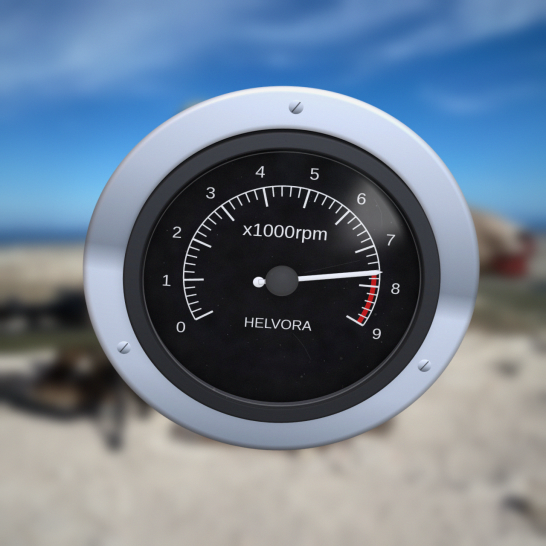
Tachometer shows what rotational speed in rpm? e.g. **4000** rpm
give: **7600** rpm
